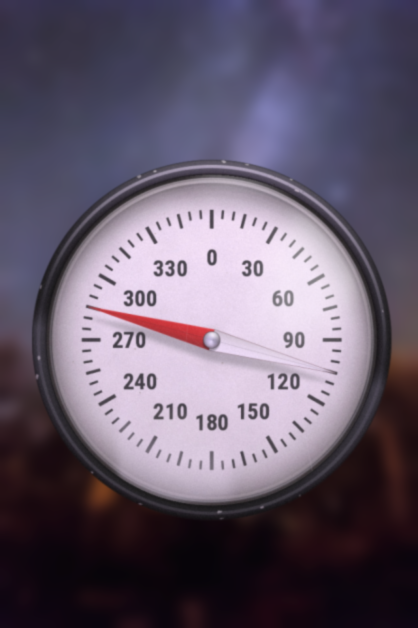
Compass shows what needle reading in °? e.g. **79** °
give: **285** °
